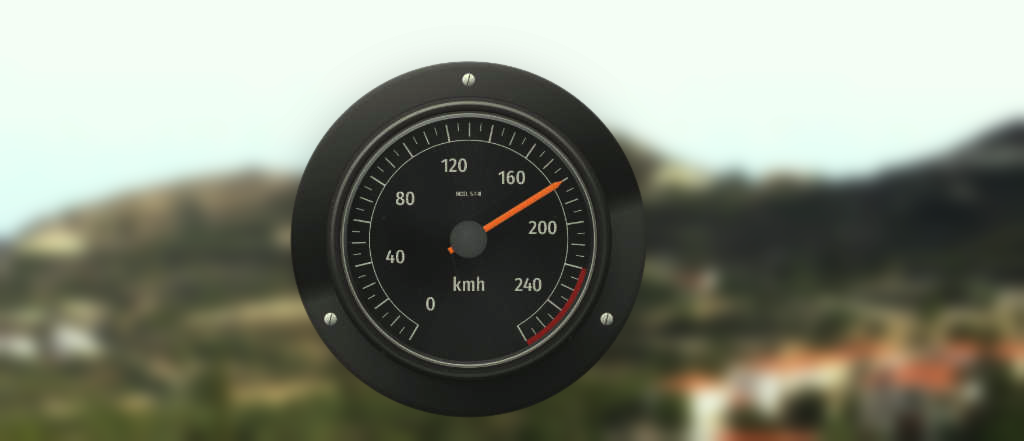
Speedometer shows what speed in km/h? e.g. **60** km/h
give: **180** km/h
